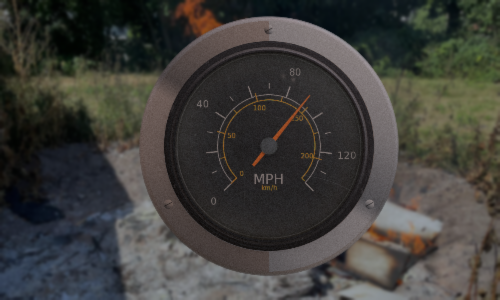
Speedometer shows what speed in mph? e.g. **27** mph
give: **90** mph
